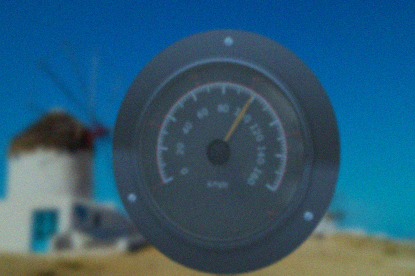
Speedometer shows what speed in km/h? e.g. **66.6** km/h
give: **100** km/h
